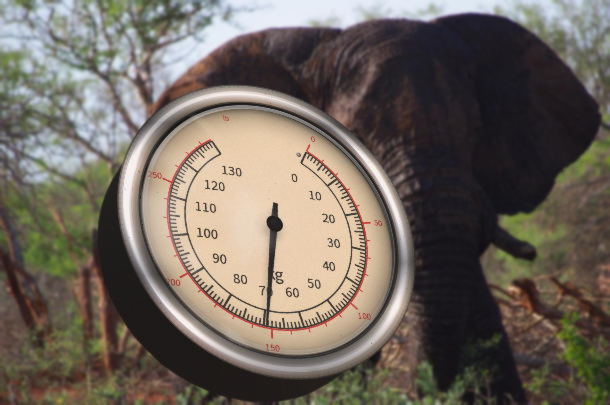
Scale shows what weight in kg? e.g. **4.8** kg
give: **70** kg
